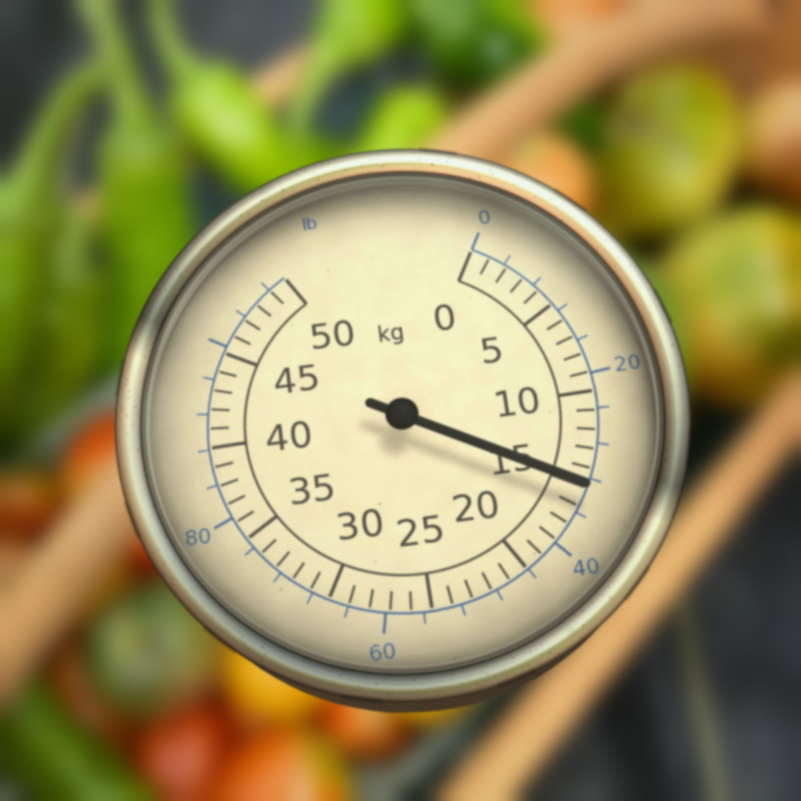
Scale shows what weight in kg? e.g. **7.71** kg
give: **15** kg
